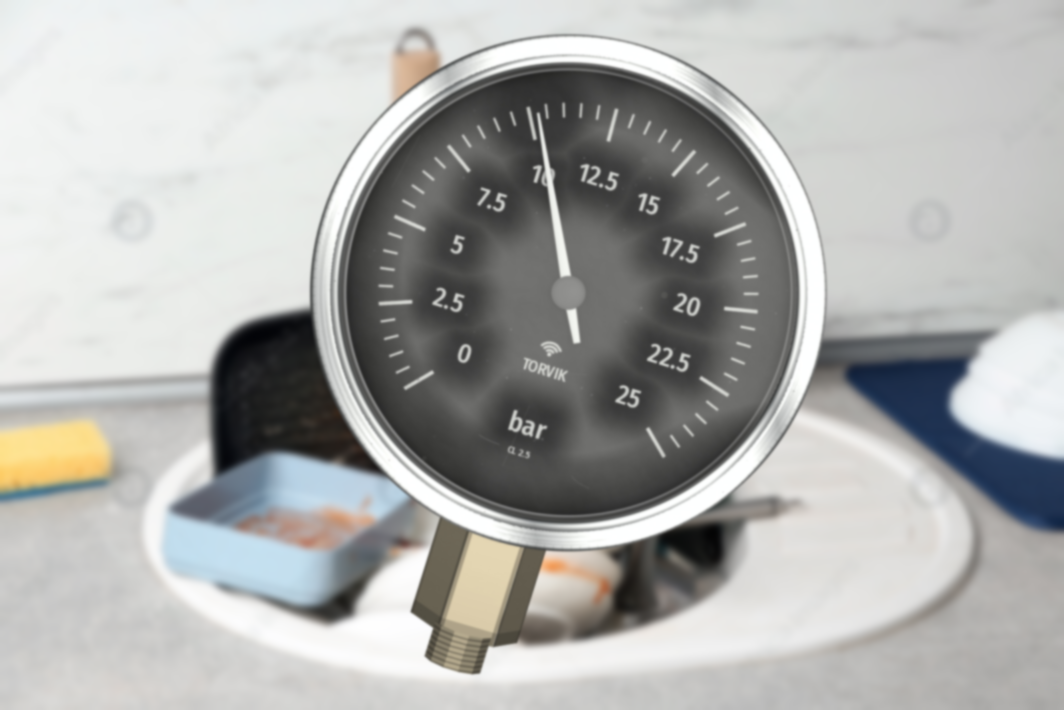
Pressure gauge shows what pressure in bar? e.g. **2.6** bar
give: **10.25** bar
